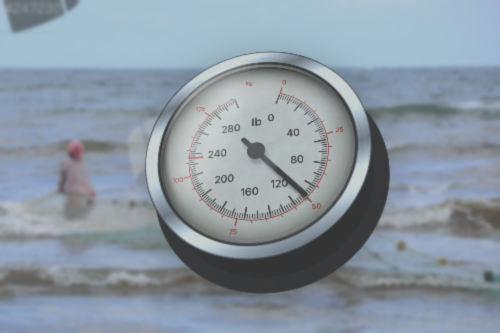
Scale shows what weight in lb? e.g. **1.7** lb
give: **110** lb
